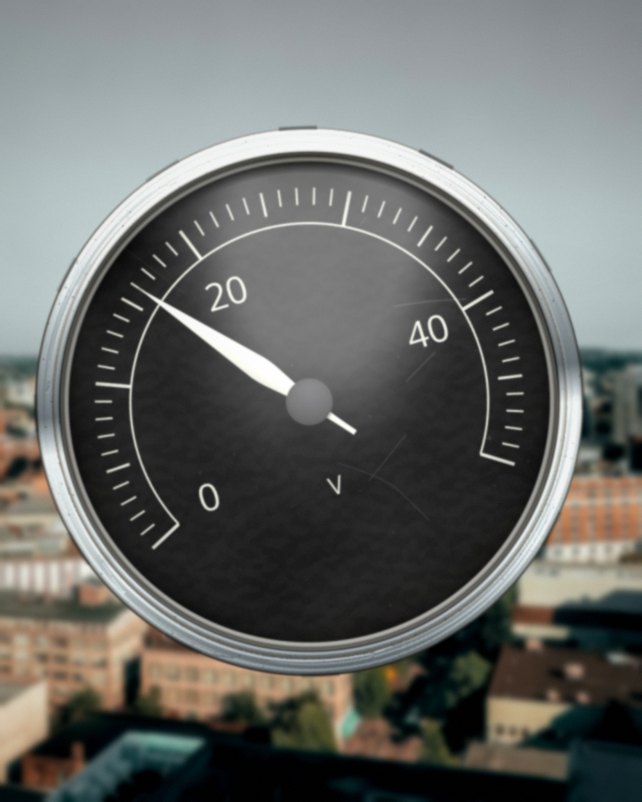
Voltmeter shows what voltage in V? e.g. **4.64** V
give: **16** V
